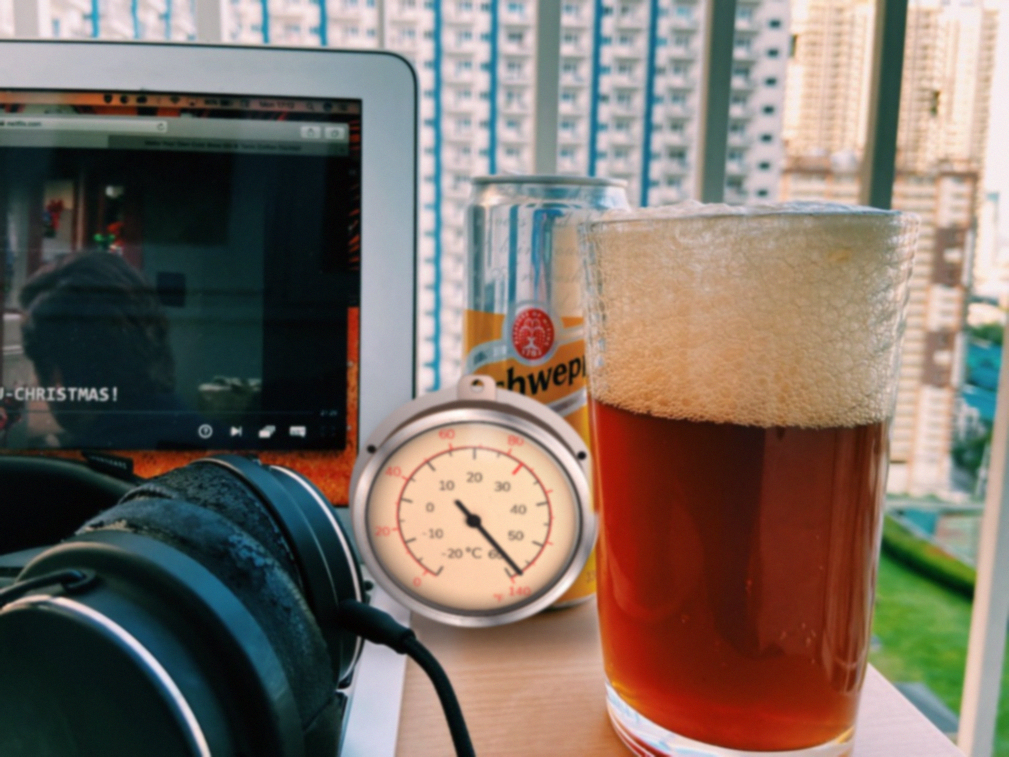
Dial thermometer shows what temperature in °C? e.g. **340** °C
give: **57.5** °C
